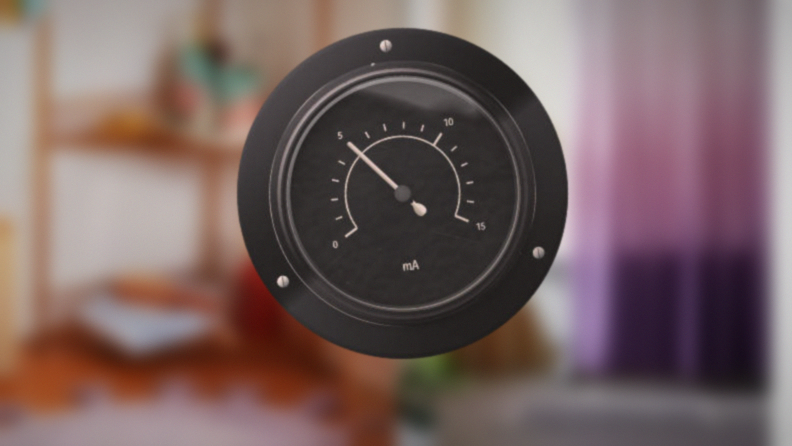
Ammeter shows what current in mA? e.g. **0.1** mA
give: **5** mA
